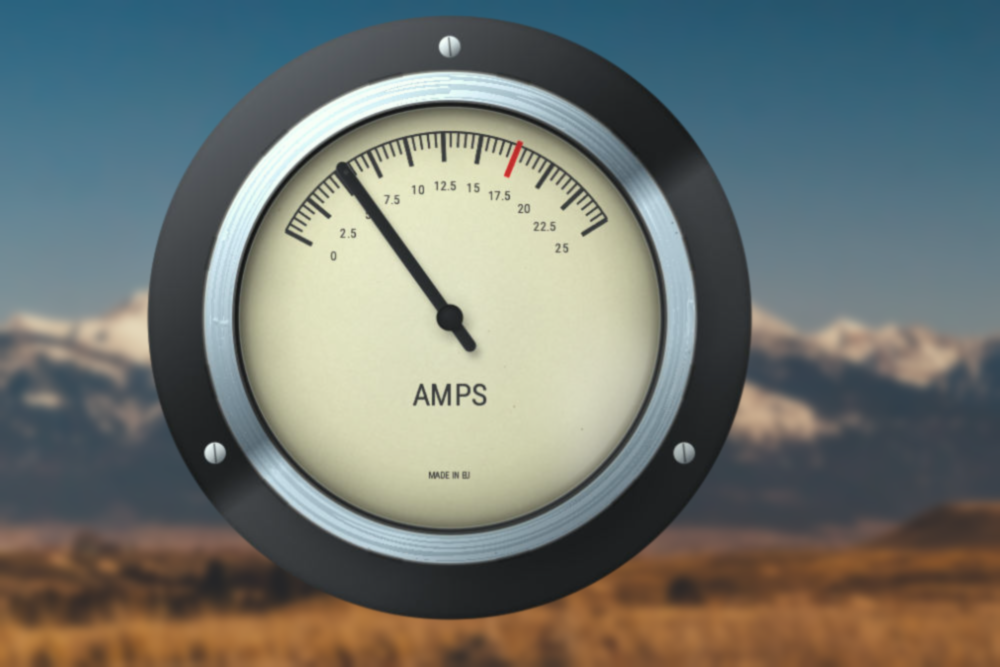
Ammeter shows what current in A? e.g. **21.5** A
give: **5.5** A
